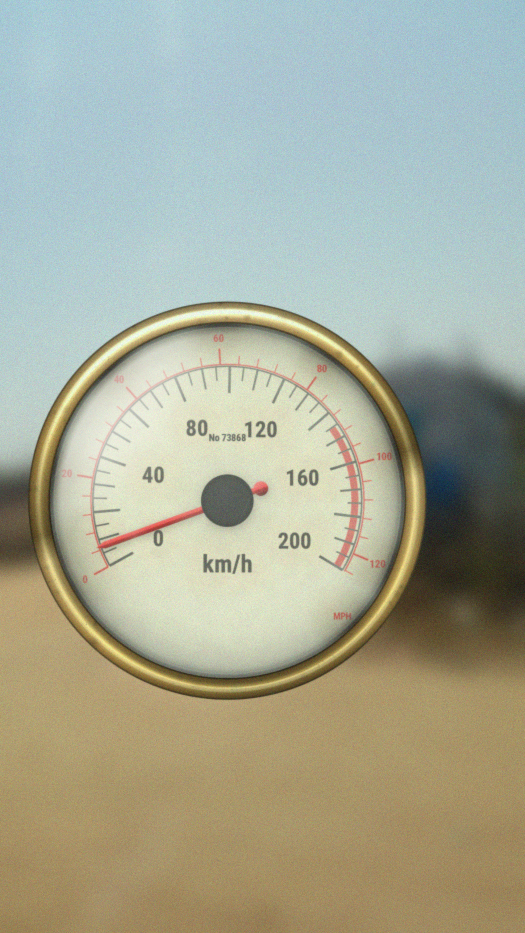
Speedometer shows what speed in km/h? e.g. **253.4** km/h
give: **7.5** km/h
